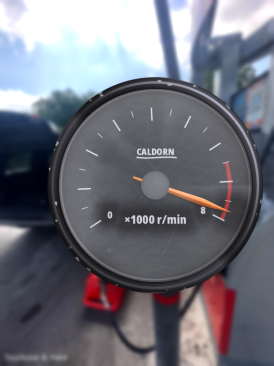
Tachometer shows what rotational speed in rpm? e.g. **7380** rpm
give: **7750** rpm
